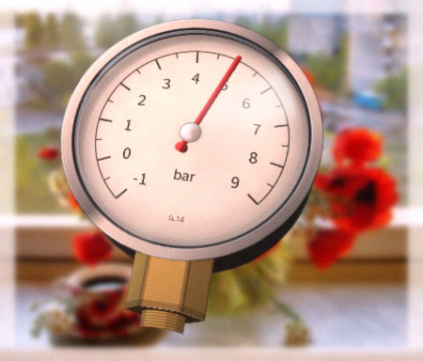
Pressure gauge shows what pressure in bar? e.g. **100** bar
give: **5** bar
